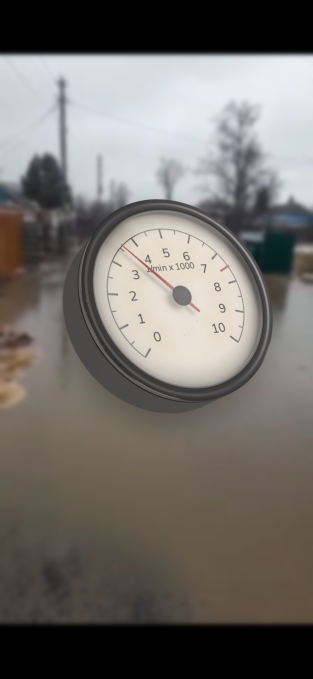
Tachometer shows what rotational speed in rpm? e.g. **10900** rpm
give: **3500** rpm
